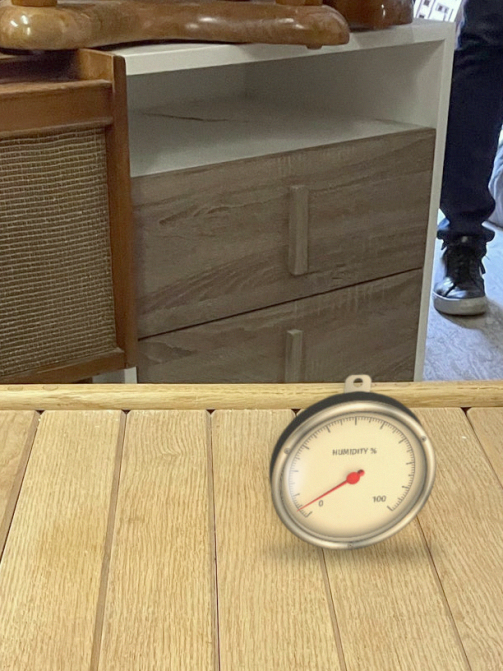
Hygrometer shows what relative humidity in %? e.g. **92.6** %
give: **5** %
